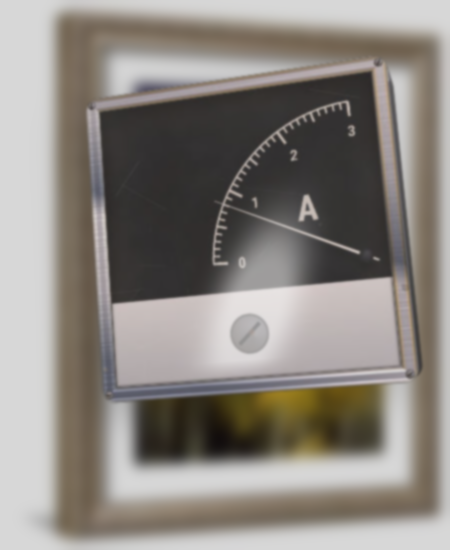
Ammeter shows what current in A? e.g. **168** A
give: **0.8** A
